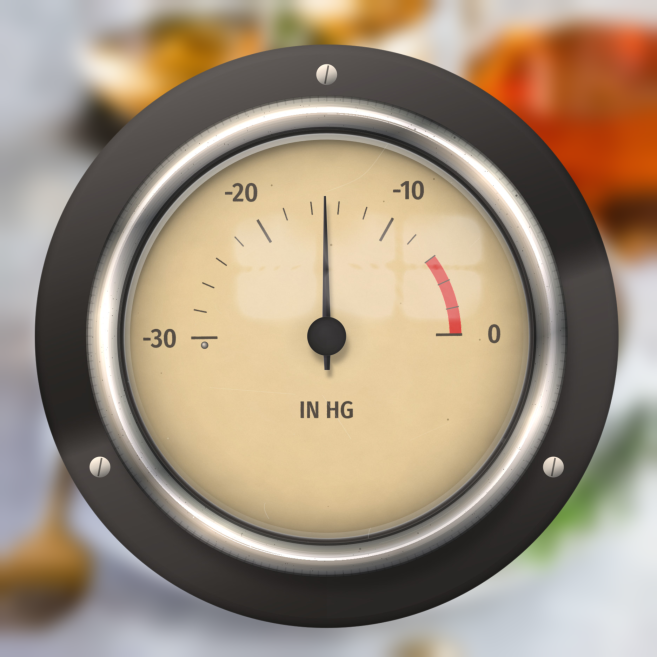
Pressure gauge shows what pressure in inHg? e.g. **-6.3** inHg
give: **-15** inHg
